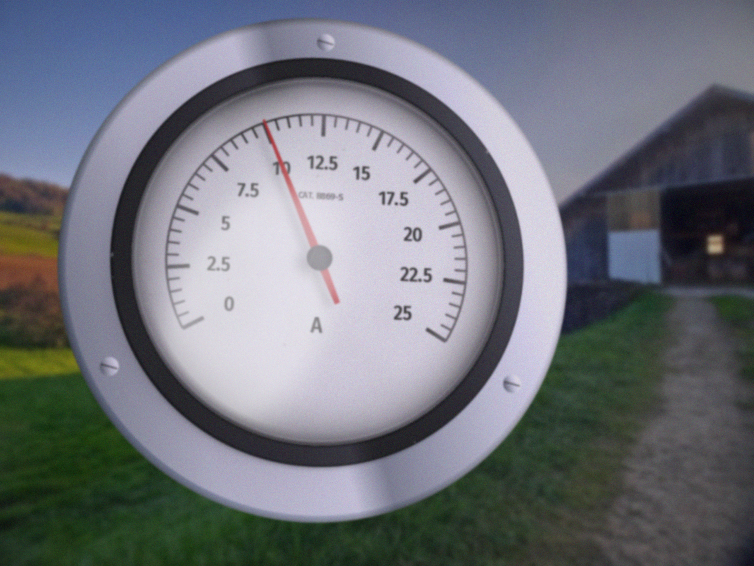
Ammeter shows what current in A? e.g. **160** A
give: **10** A
